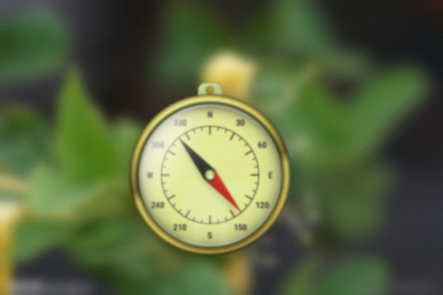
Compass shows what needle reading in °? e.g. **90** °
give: **140** °
